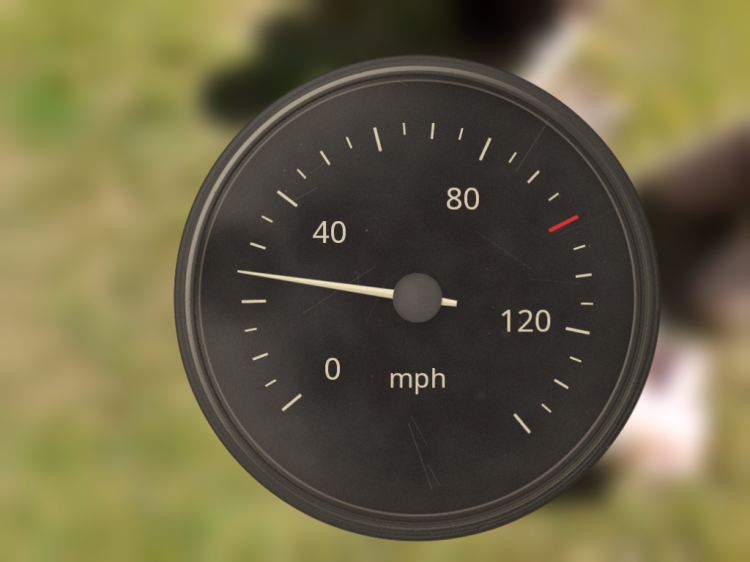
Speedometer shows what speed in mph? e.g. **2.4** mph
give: **25** mph
